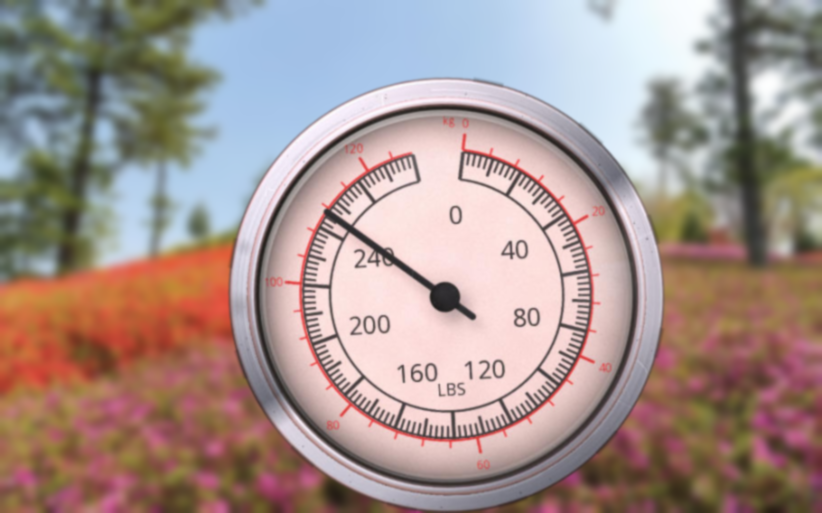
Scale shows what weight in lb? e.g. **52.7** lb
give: **246** lb
